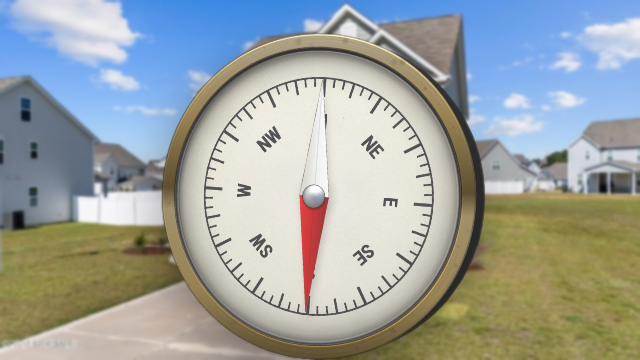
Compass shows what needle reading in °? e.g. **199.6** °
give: **180** °
